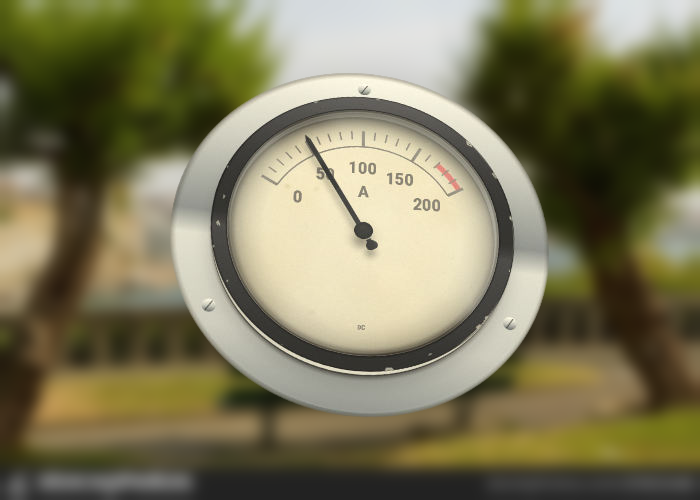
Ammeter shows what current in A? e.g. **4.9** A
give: **50** A
